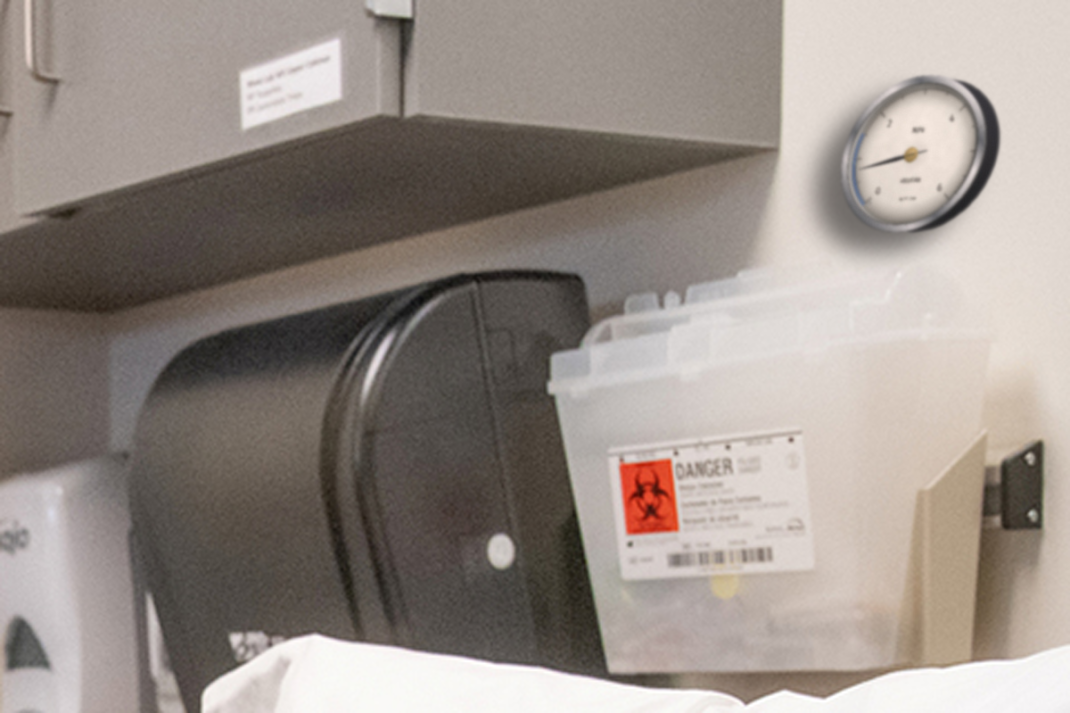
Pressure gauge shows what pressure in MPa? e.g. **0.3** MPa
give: **0.75** MPa
